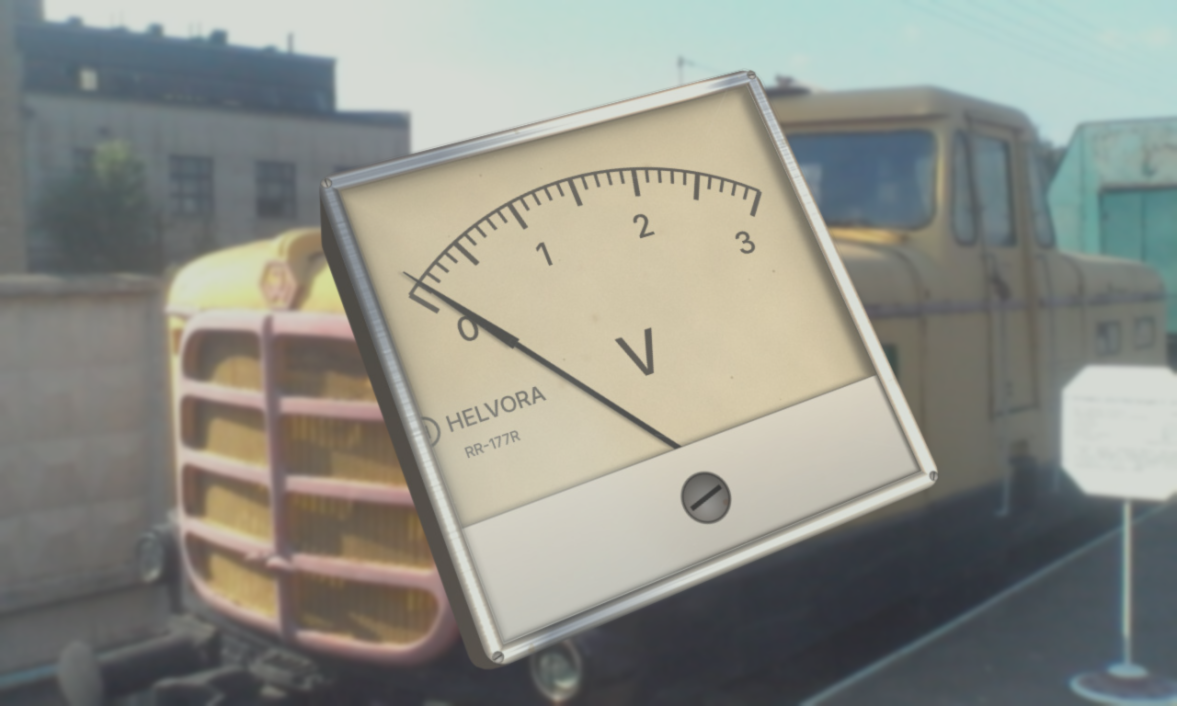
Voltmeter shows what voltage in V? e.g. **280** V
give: **0.1** V
